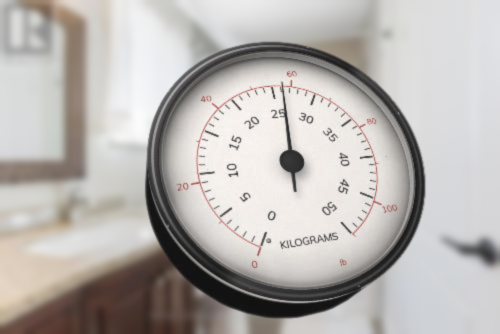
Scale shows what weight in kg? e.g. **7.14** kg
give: **26** kg
